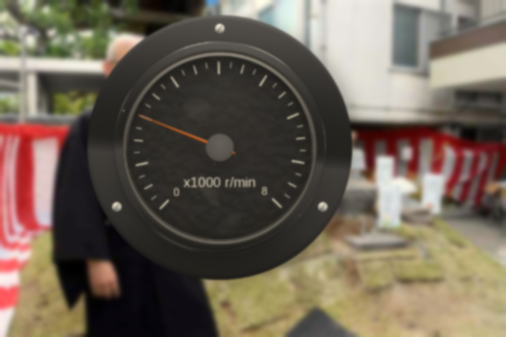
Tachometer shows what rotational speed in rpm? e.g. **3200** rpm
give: **2000** rpm
